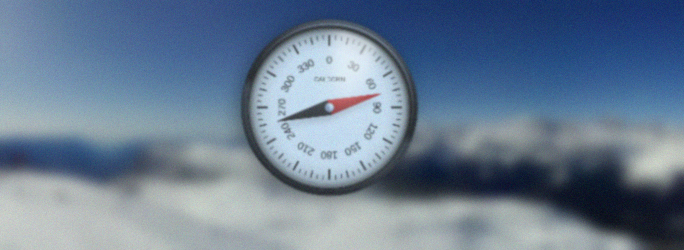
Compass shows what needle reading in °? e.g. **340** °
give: **75** °
